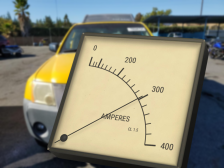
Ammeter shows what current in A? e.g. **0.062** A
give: **300** A
